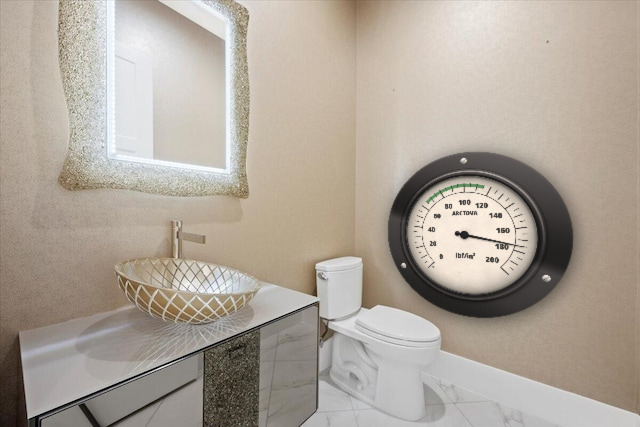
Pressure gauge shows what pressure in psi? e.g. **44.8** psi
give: **175** psi
